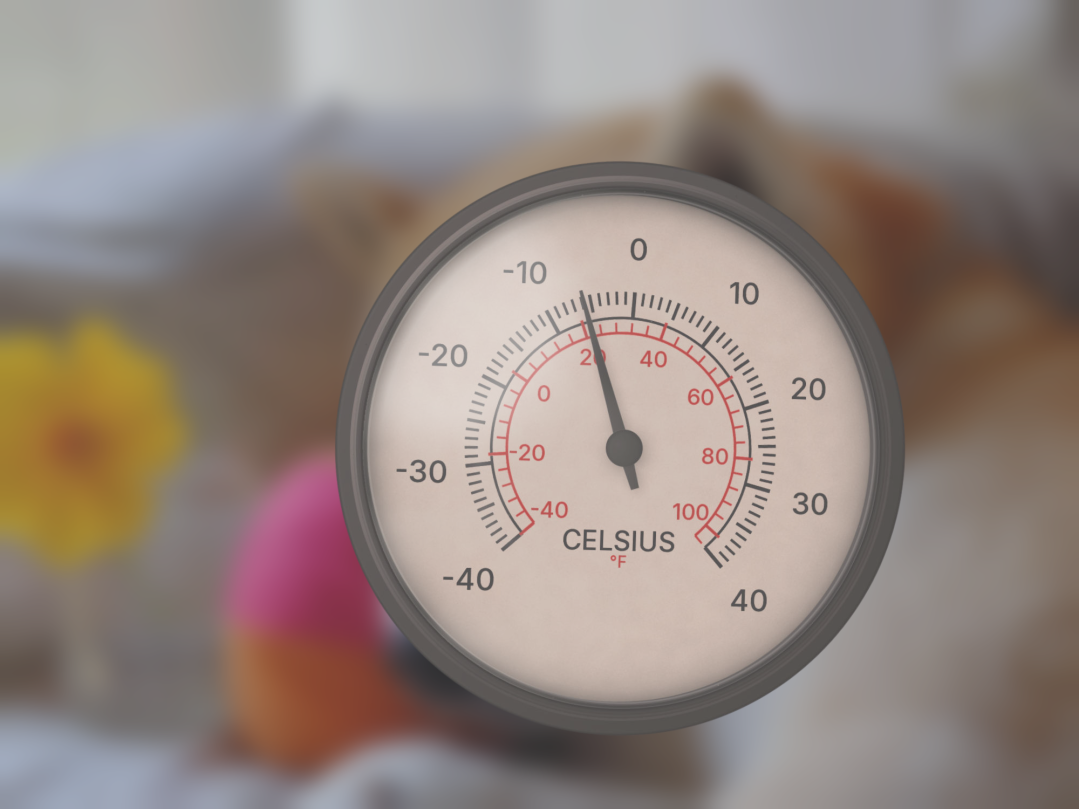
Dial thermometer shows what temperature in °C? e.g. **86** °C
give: **-6** °C
